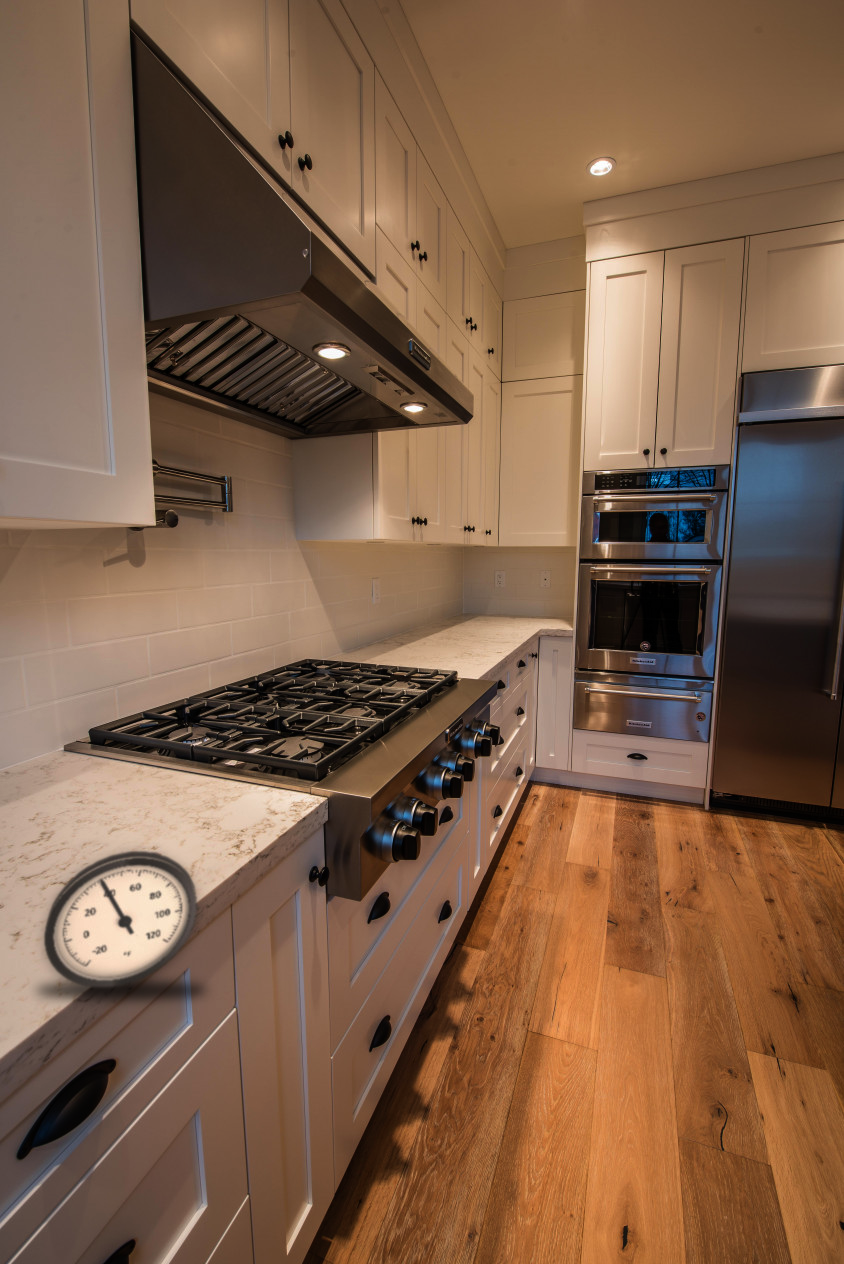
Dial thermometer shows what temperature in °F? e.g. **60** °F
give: **40** °F
